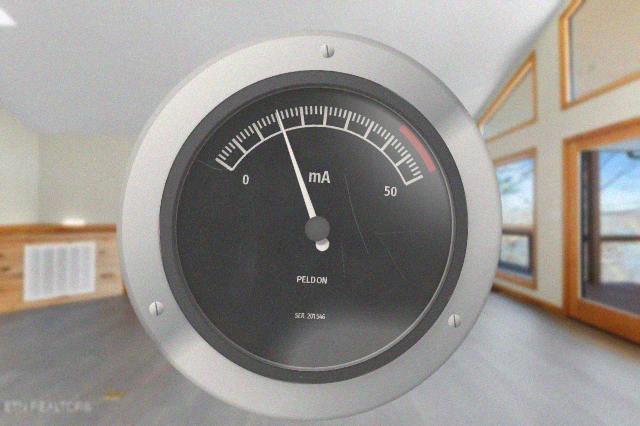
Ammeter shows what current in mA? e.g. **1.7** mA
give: **15** mA
